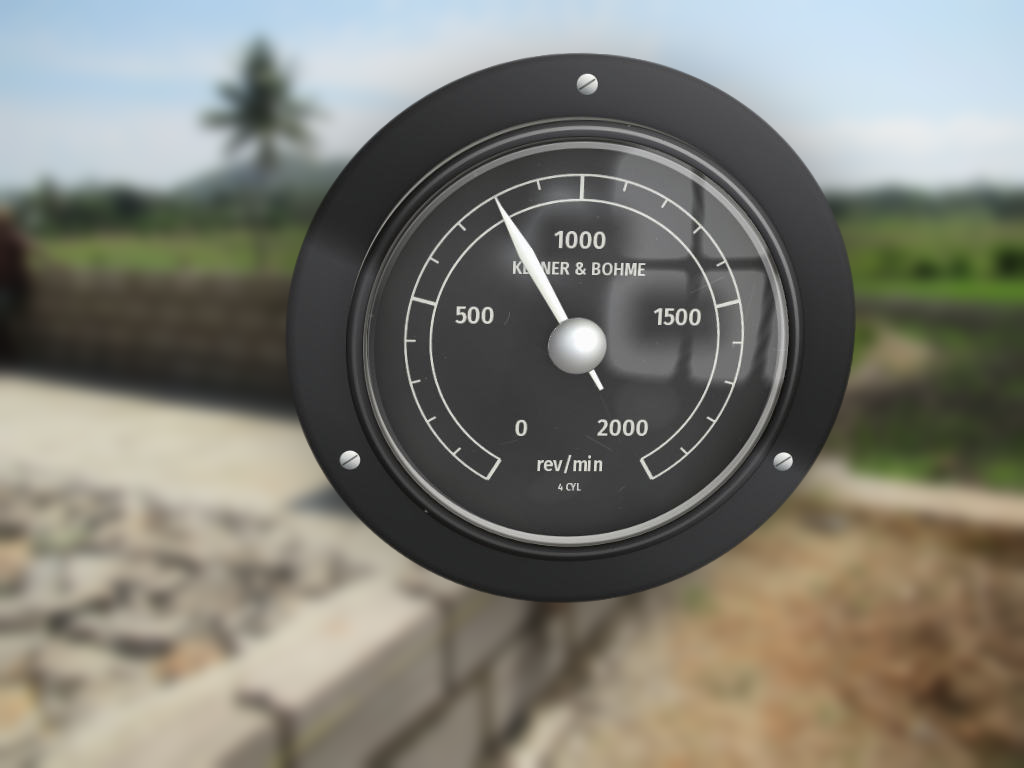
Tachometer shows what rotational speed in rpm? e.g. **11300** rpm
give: **800** rpm
